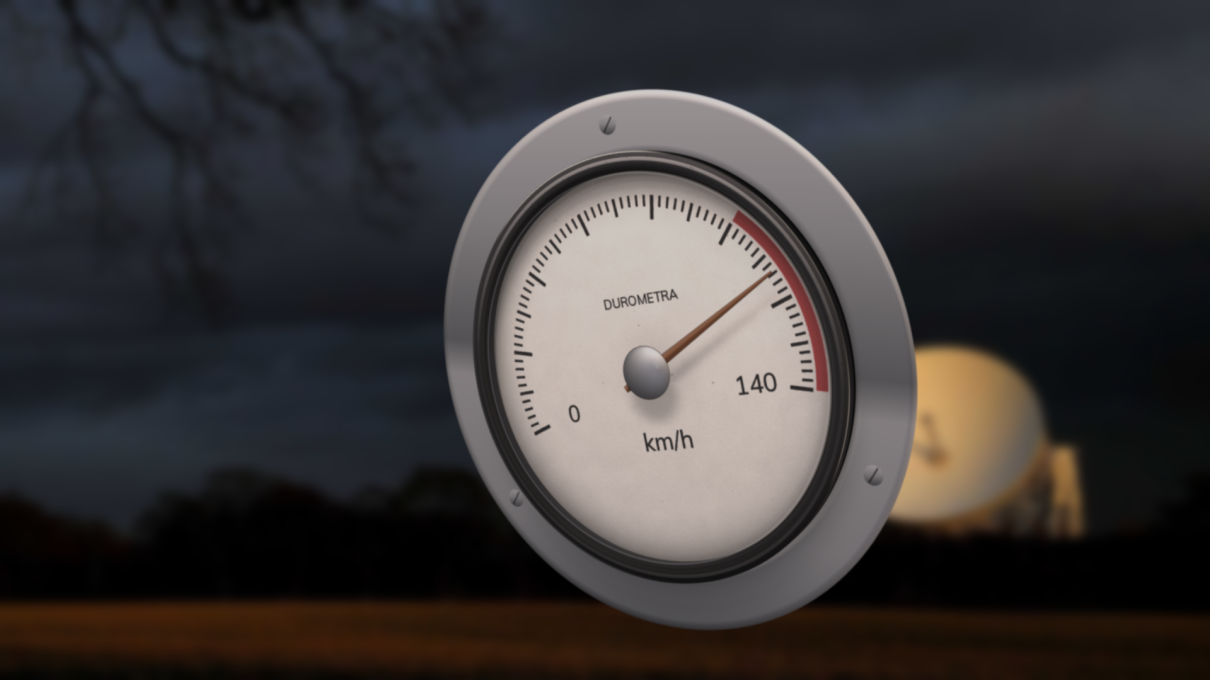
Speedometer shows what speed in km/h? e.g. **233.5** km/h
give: **114** km/h
